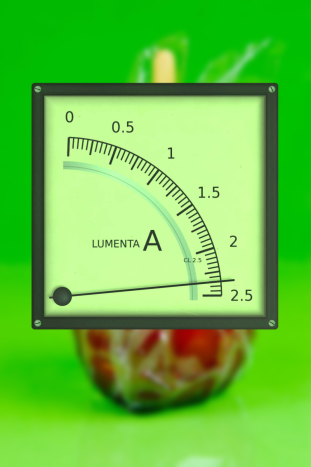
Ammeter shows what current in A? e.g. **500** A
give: **2.35** A
